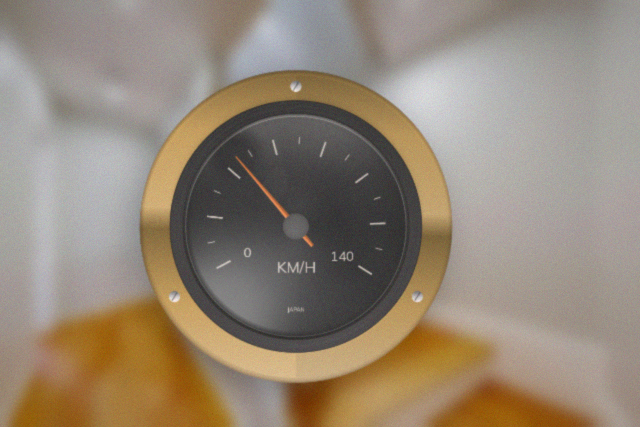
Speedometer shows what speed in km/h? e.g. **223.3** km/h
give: **45** km/h
